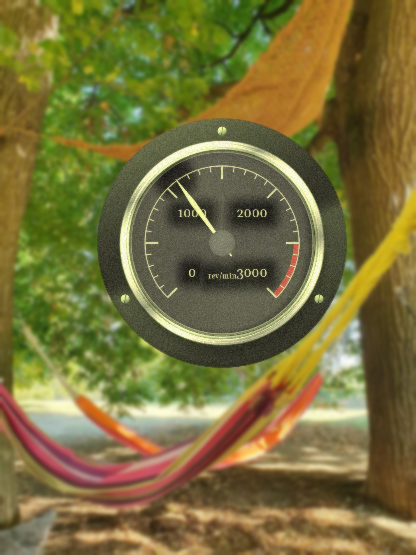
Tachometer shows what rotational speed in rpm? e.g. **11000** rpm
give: **1100** rpm
